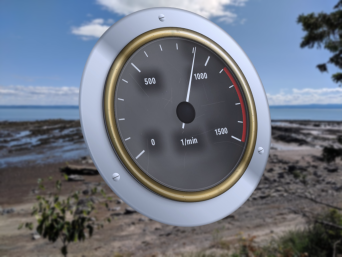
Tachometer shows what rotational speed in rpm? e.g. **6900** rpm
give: **900** rpm
